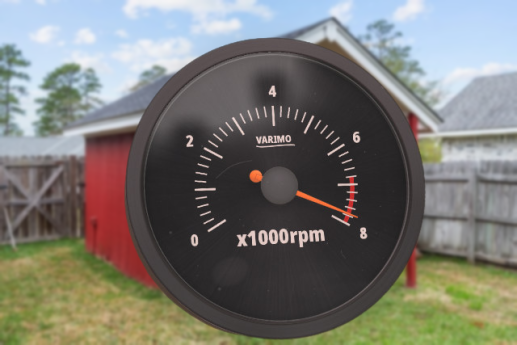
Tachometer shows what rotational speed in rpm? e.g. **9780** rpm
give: **7800** rpm
